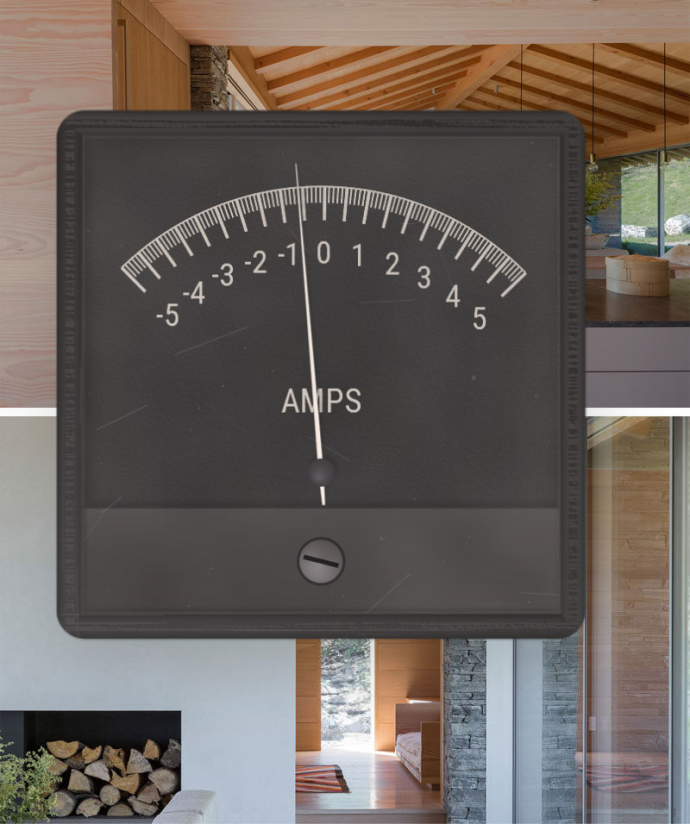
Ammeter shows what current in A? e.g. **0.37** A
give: **-0.6** A
